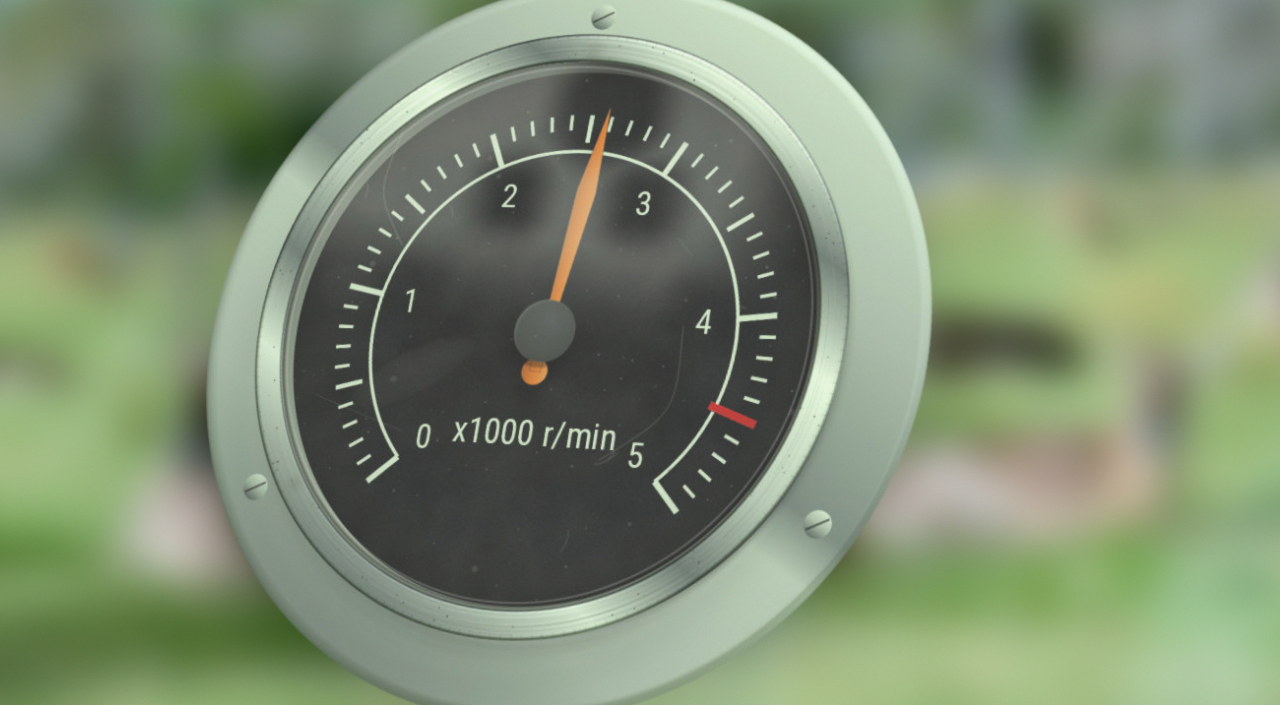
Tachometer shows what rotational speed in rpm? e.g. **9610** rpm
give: **2600** rpm
